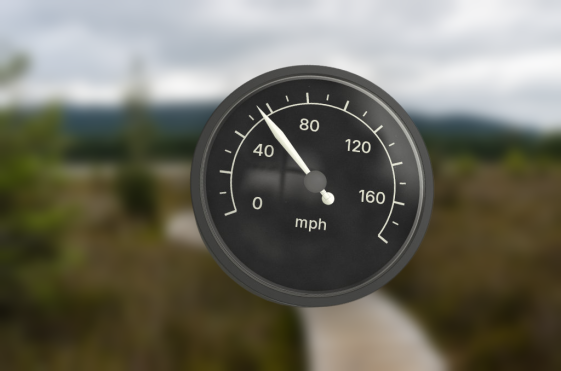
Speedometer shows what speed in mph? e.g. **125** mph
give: **55** mph
